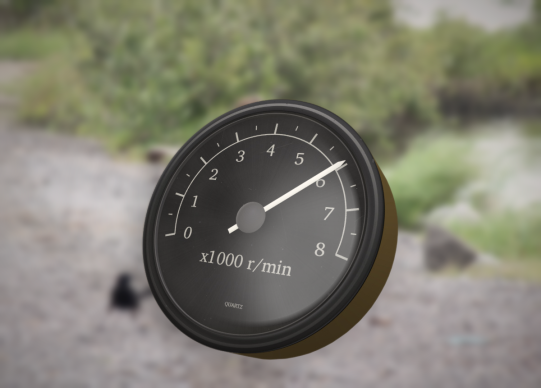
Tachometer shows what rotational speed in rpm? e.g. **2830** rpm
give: **6000** rpm
